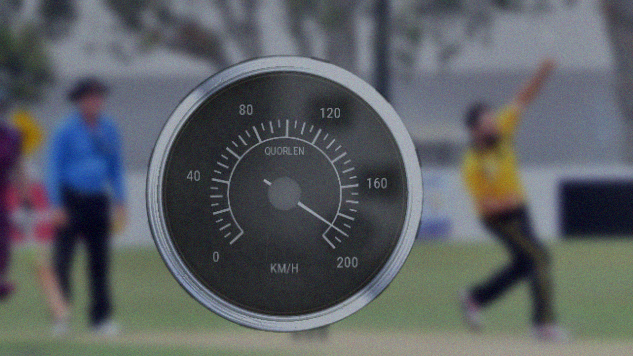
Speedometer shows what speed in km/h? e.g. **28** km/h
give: **190** km/h
